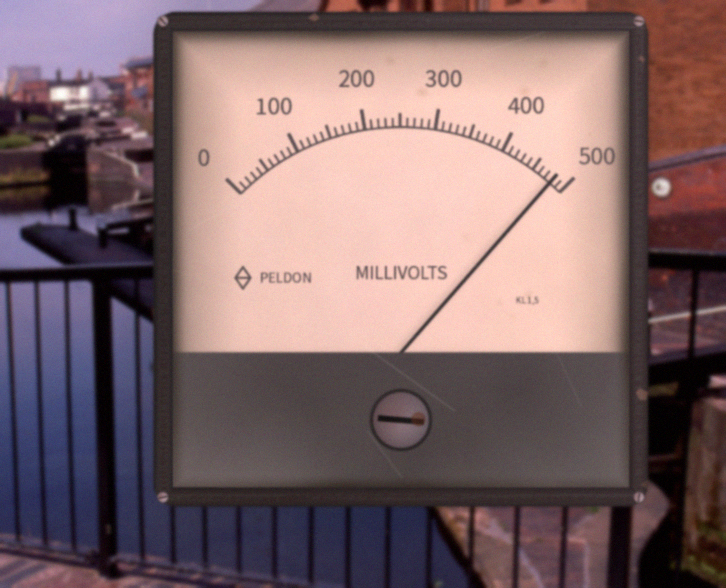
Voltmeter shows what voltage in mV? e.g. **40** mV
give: **480** mV
